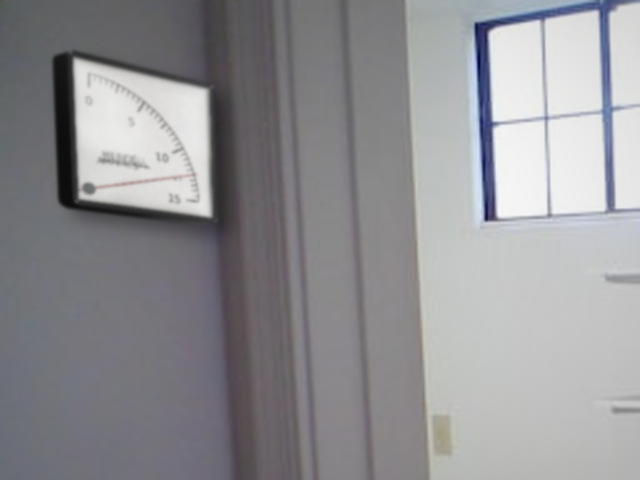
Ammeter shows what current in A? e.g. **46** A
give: **12.5** A
